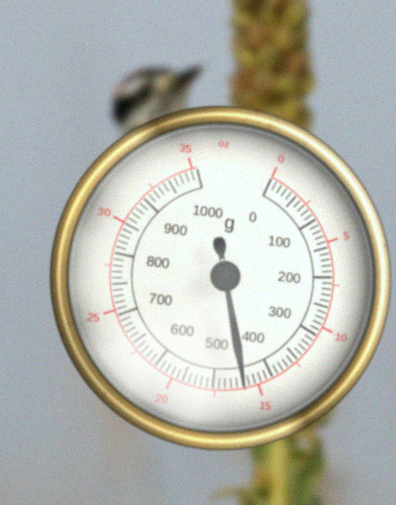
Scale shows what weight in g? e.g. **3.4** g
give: **450** g
